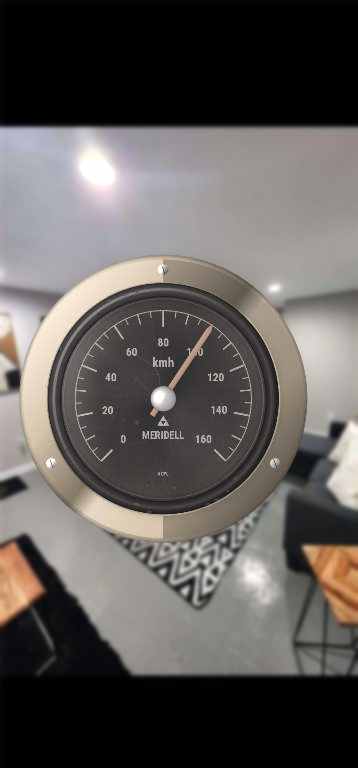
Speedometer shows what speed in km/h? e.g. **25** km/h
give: **100** km/h
